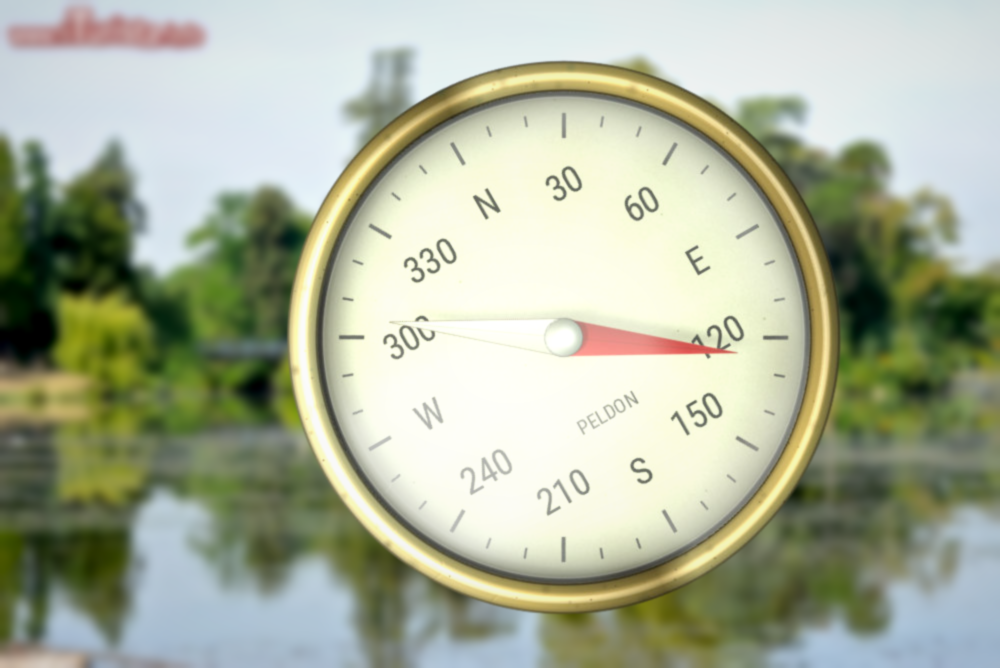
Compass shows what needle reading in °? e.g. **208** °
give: **125** °
